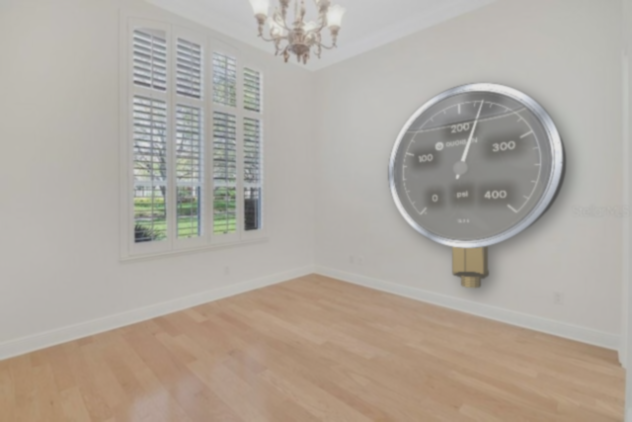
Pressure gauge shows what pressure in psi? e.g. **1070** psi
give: **230** psi
